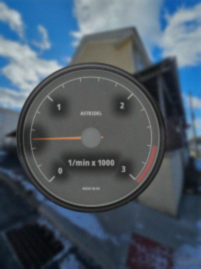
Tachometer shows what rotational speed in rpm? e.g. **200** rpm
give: **500** rpm
